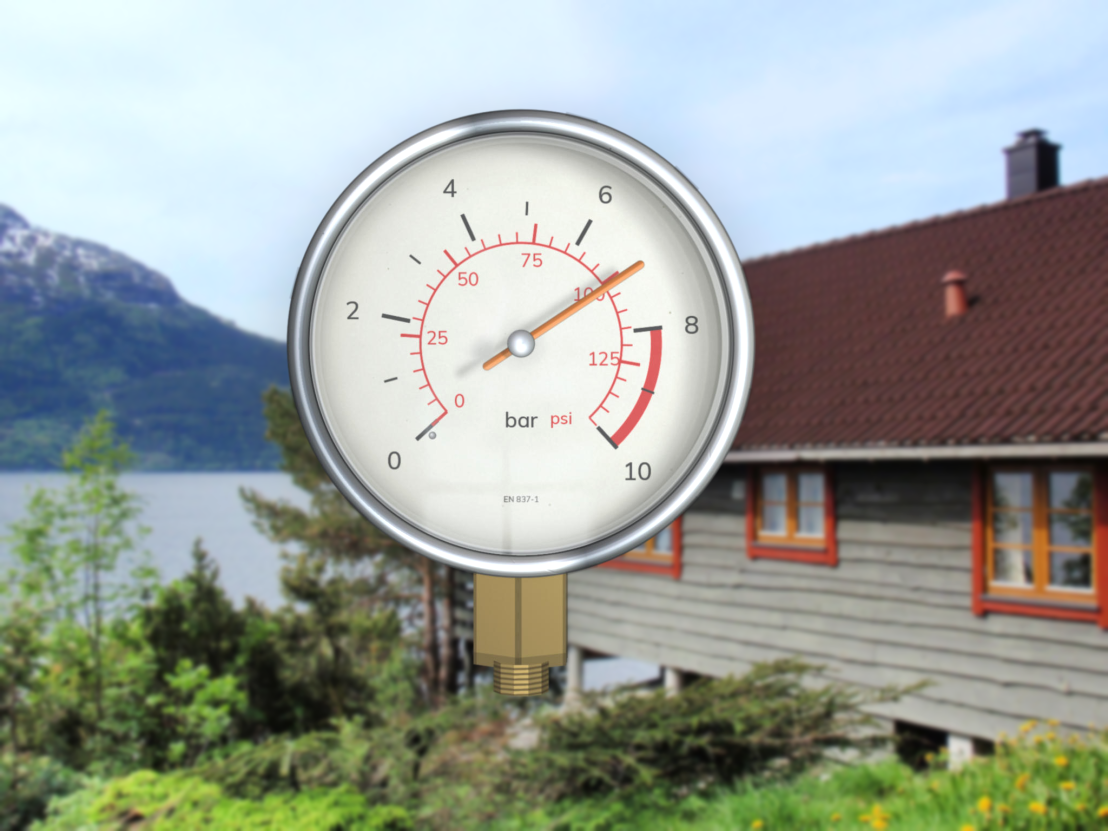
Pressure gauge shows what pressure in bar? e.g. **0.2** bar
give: **7** bar
